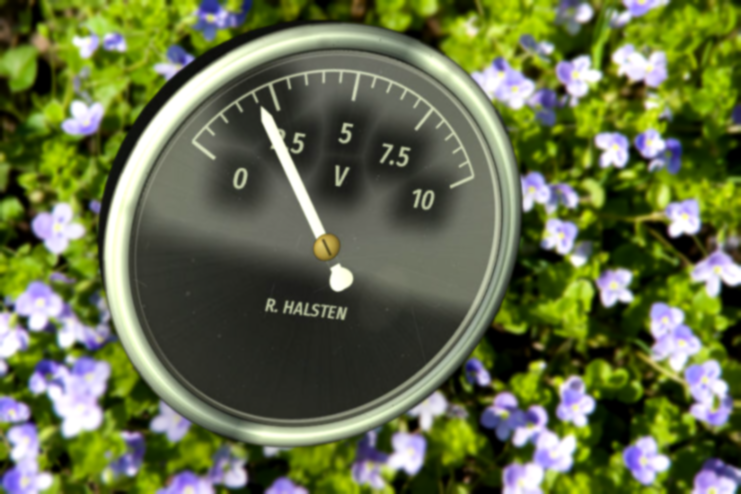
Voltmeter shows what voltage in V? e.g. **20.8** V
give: **2** V
